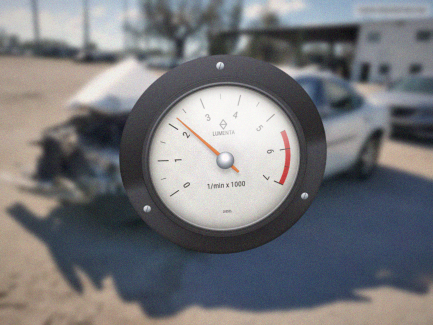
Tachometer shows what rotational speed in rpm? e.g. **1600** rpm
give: **2250** rpm
